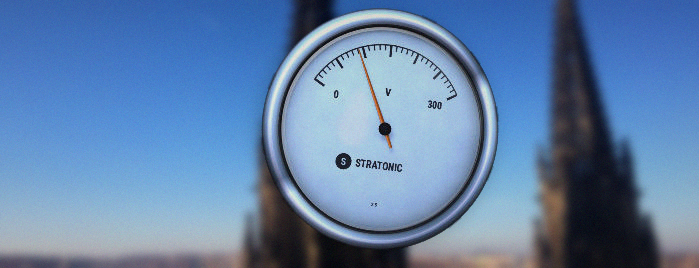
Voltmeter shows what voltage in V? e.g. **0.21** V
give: **90** V
